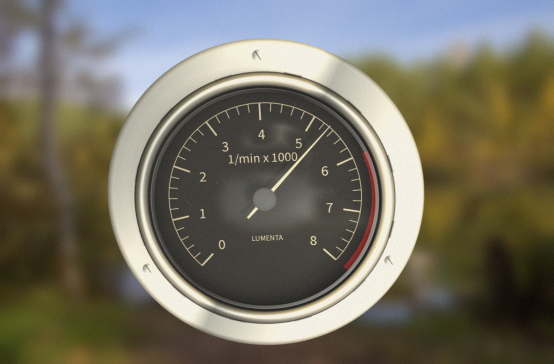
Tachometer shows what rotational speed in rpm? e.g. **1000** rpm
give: **5300** rpm
